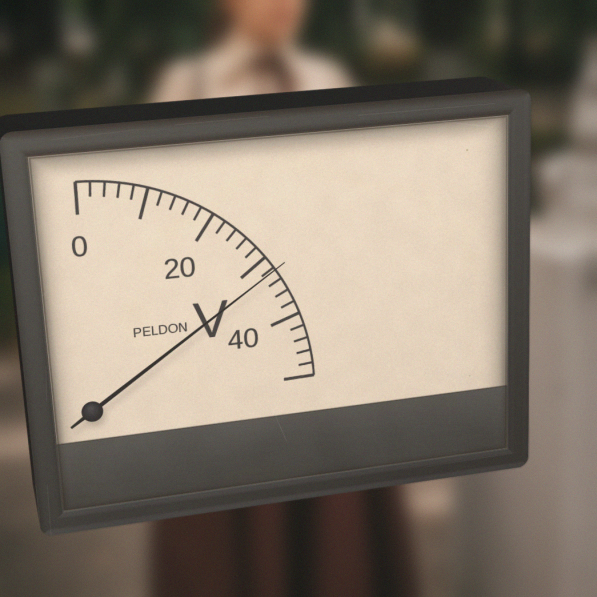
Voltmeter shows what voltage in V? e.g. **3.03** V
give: **32** V
